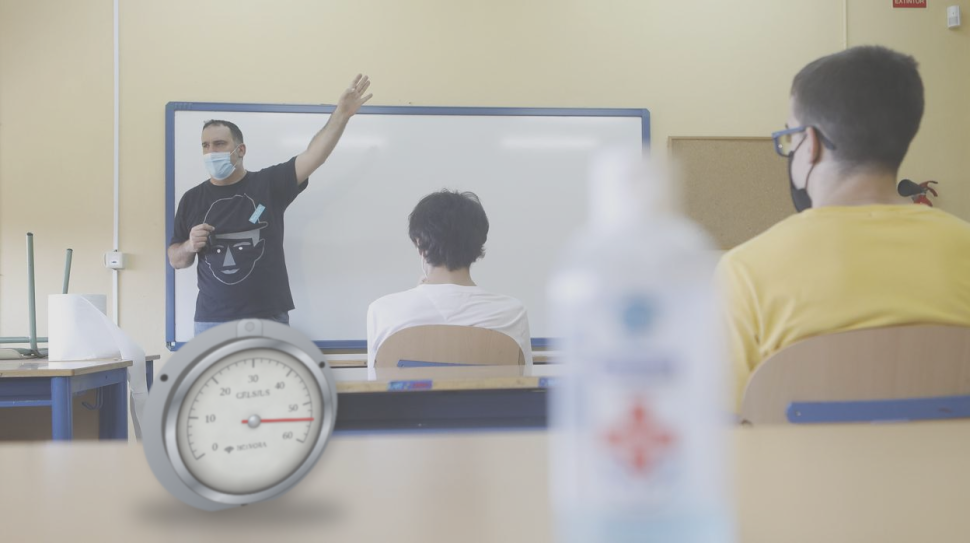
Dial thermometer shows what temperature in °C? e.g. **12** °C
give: **54** °C
